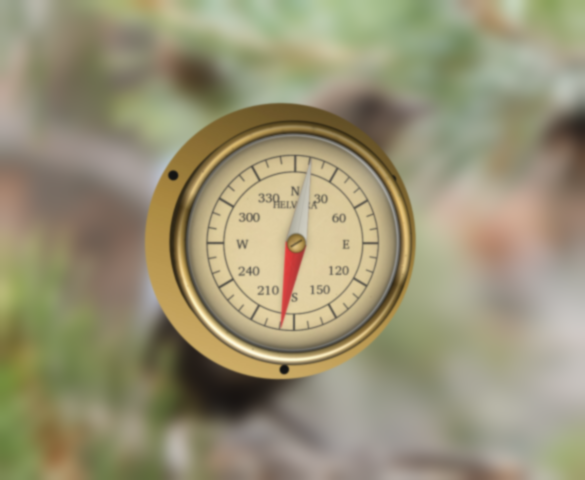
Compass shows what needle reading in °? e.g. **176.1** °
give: **190** °
